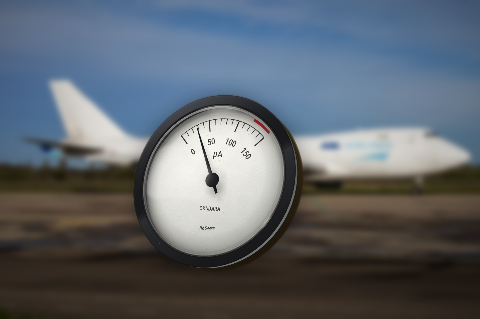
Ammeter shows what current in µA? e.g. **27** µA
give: **30** µA
